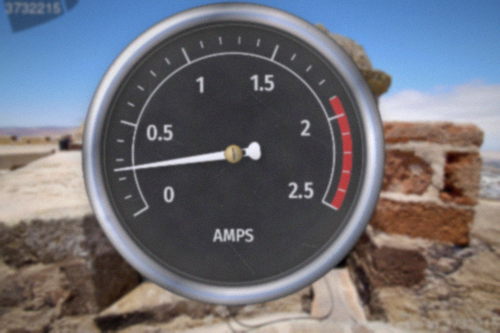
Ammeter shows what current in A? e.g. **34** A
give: **0.25** A
